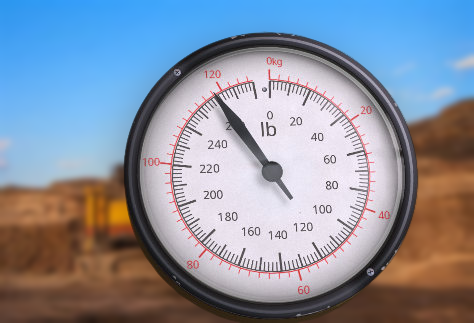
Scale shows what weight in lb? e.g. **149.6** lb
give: **260** lb
